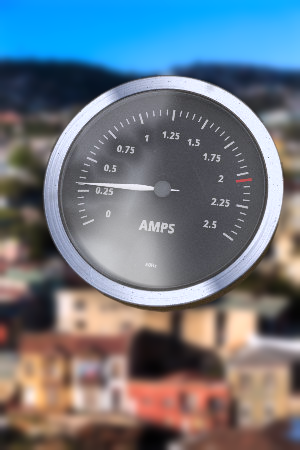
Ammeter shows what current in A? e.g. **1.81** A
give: **0.3** A
